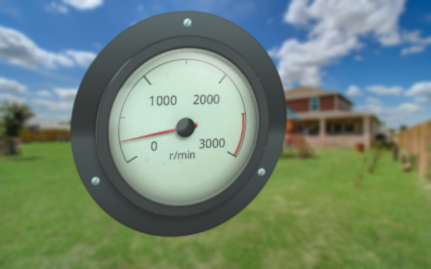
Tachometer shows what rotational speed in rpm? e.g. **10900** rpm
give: **250** rpm
